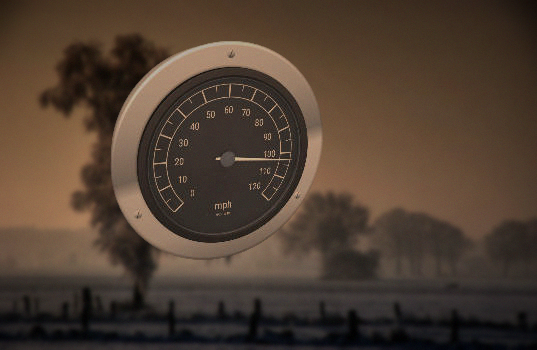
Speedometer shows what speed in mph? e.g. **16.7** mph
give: **102.5** mph
